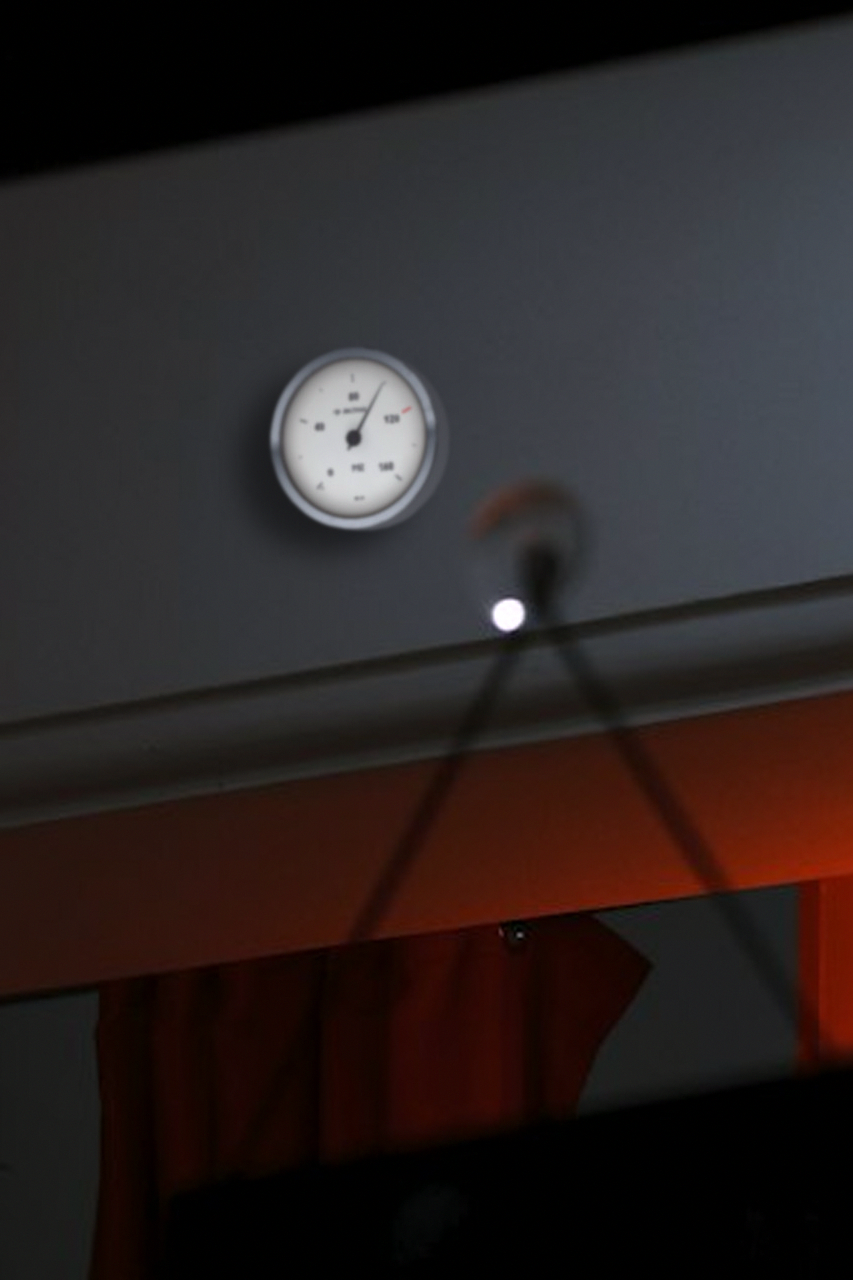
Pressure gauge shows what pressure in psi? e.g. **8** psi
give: **100** psi
